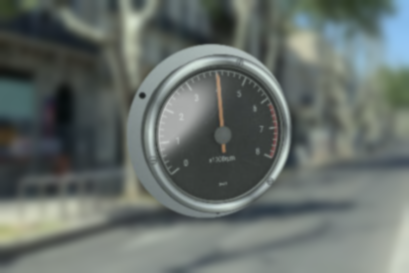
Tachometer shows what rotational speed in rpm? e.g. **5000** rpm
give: **4000** rpm
